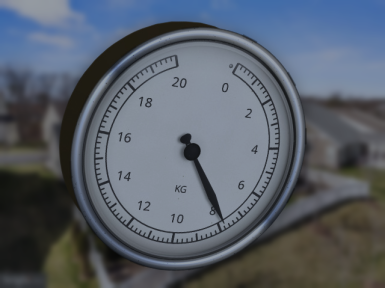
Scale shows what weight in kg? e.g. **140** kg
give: **7.8** kg
